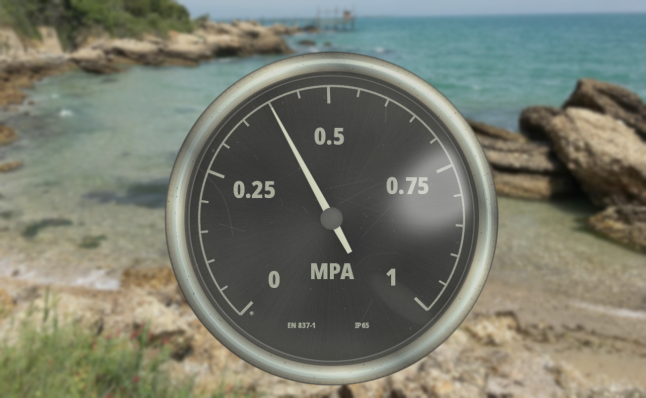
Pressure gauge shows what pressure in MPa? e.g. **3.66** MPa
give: **0.4** MPa
